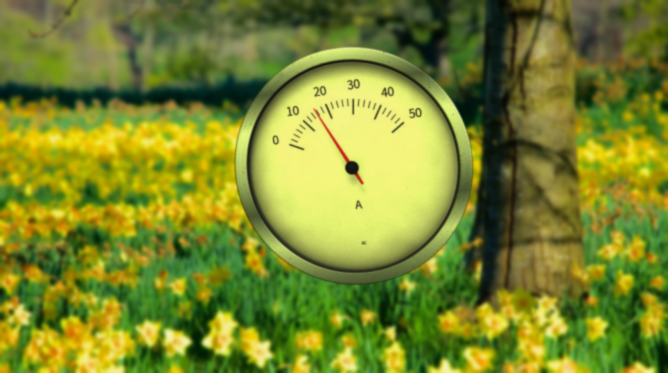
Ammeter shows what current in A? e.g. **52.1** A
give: **16** A
